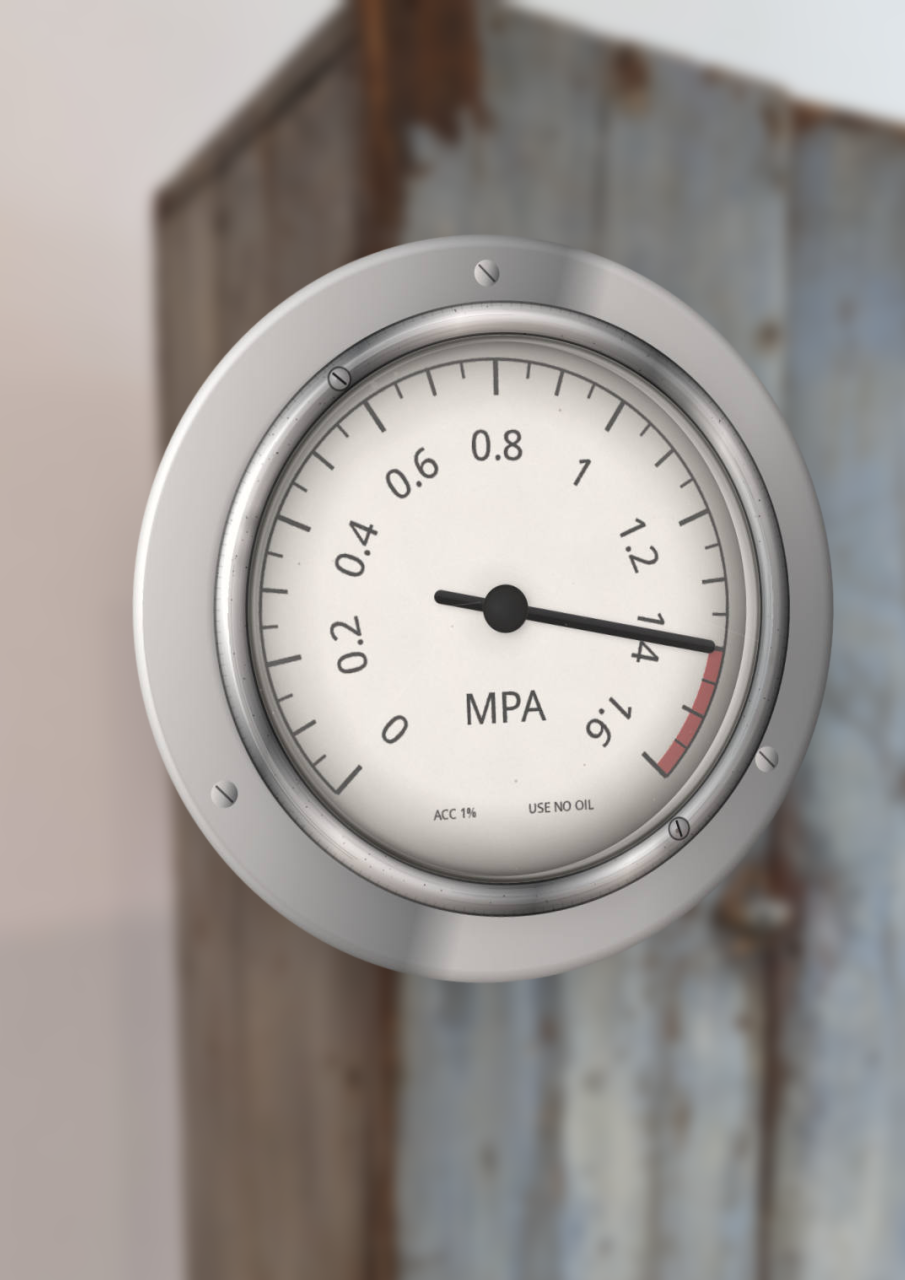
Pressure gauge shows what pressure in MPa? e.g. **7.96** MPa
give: **1.4** MPa
